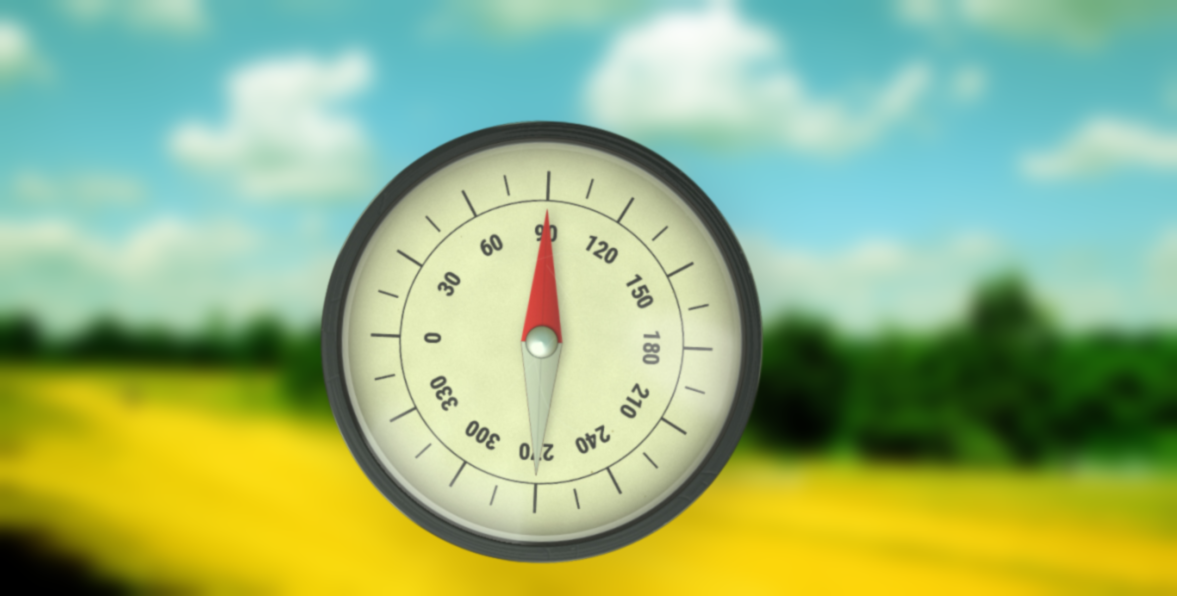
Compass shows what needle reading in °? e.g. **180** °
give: **90** °
